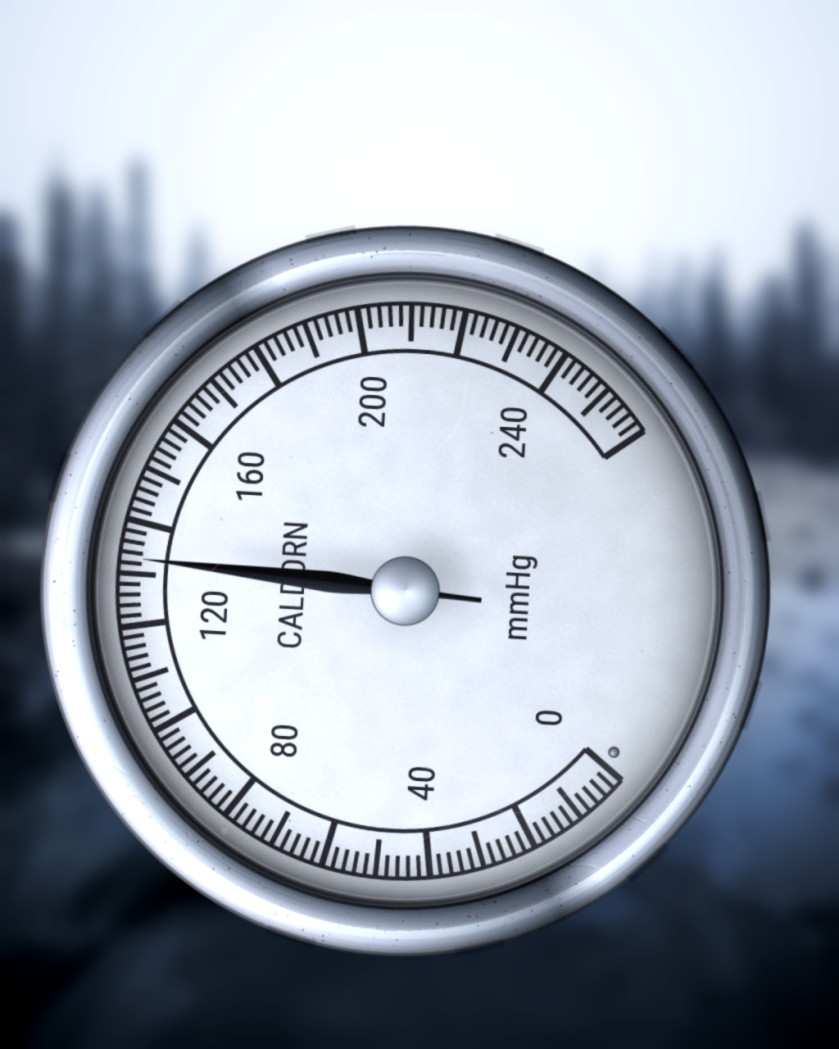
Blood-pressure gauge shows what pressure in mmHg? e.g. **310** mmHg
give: **133** mmHg
